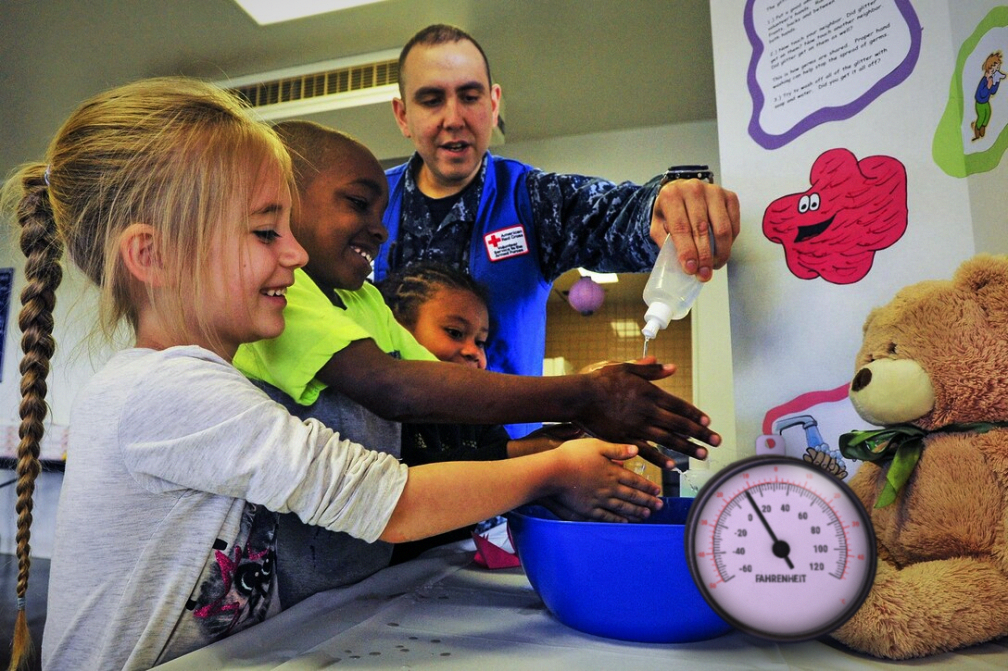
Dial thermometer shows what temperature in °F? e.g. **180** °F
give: **10** °F
